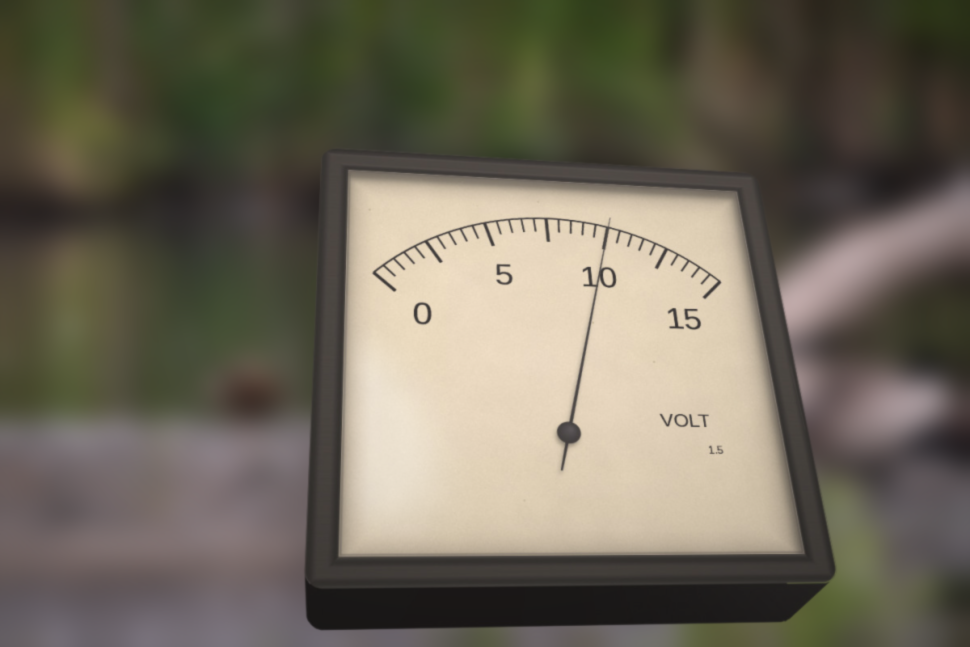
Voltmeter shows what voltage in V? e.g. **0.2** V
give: **10** V
